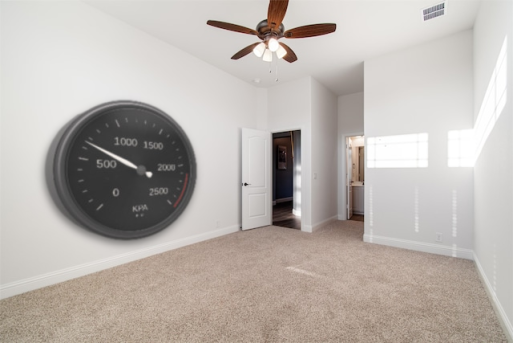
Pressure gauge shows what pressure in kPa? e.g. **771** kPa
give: **650** kPa
